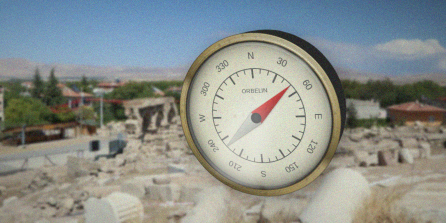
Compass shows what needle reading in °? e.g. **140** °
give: **50** °
